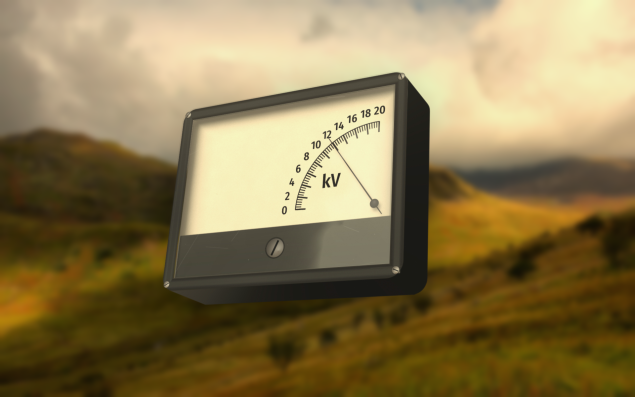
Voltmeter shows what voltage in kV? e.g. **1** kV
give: **12** kV
